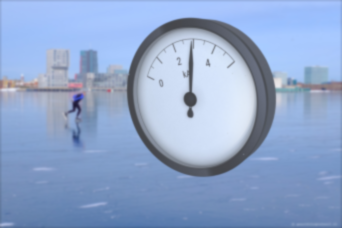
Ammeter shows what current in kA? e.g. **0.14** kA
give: **3** kA
